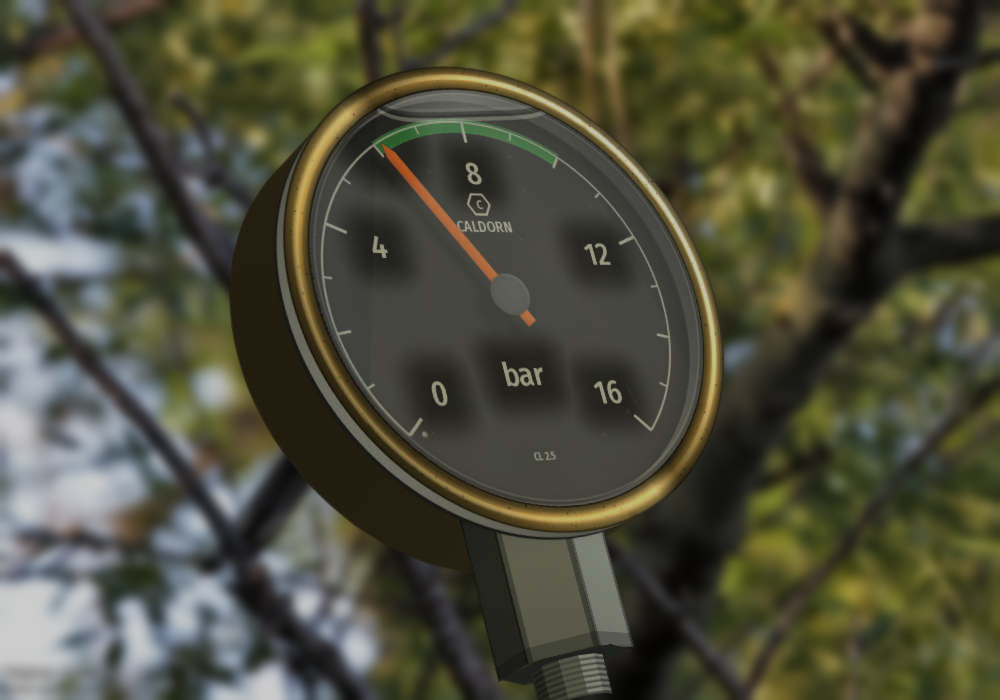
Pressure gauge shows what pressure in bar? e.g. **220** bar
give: **6** bar
